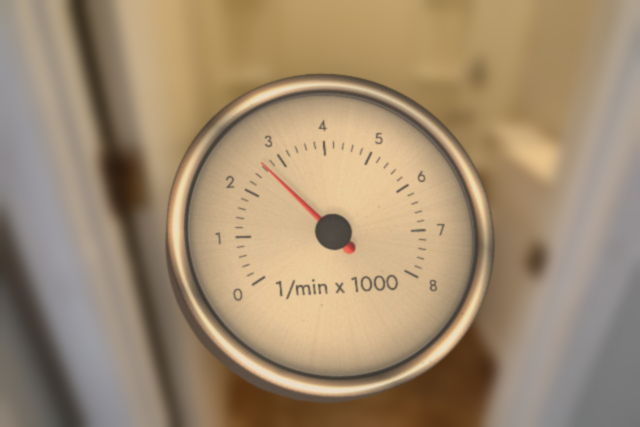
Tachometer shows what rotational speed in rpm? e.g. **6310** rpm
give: **2600** rpm
